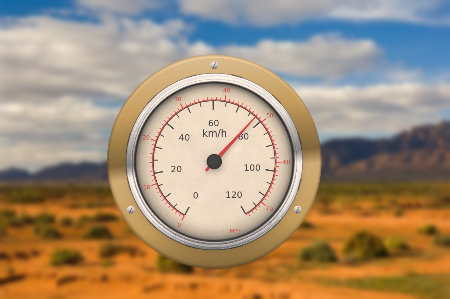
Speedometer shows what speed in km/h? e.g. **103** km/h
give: **77.5** km/h
